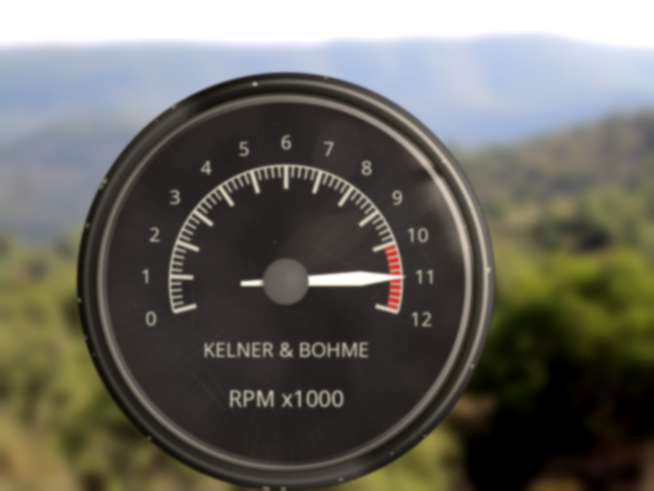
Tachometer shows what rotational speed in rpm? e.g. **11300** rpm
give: **11000** rpm
